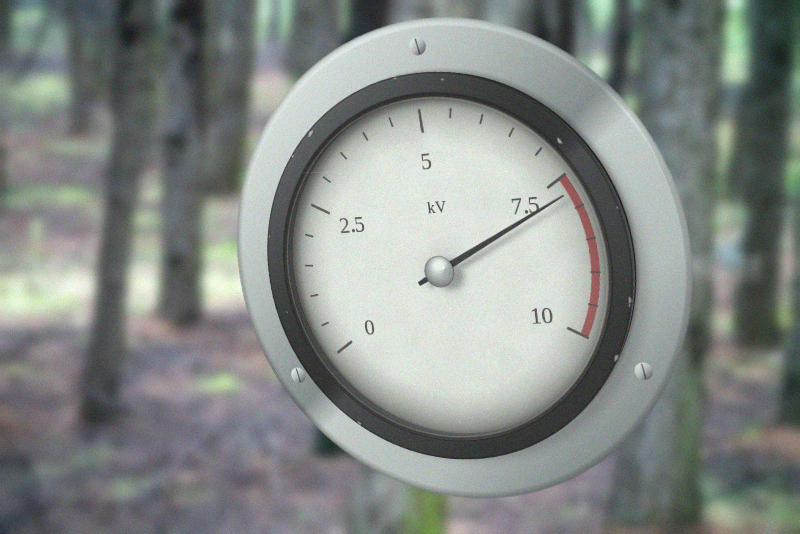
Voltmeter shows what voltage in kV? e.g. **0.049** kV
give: **7.75** kV
